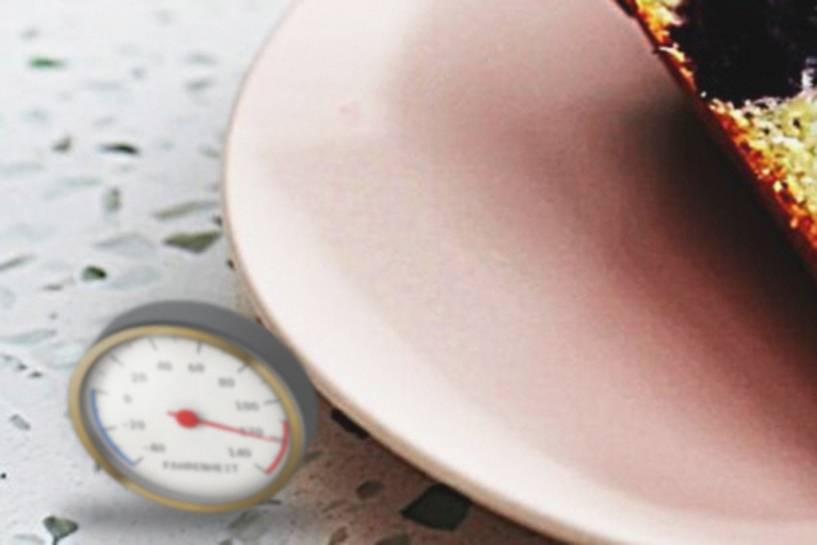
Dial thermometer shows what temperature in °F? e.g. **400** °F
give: **120** °F
